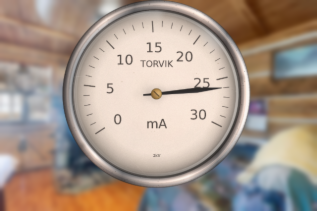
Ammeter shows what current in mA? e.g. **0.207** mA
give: **26** mA
